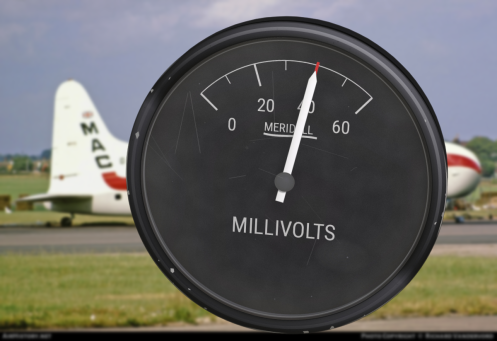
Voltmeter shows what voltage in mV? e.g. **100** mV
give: **40** mV
